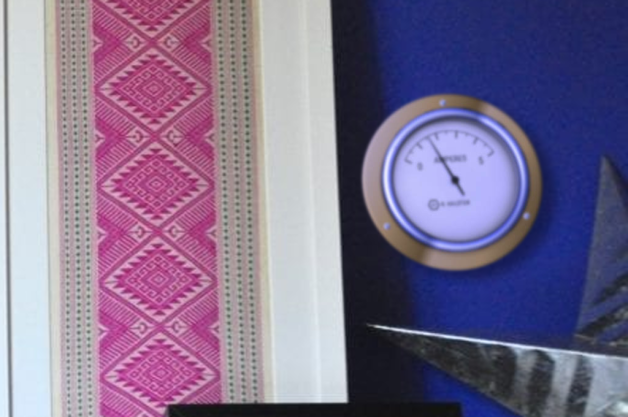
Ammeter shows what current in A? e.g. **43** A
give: **1.5** A
